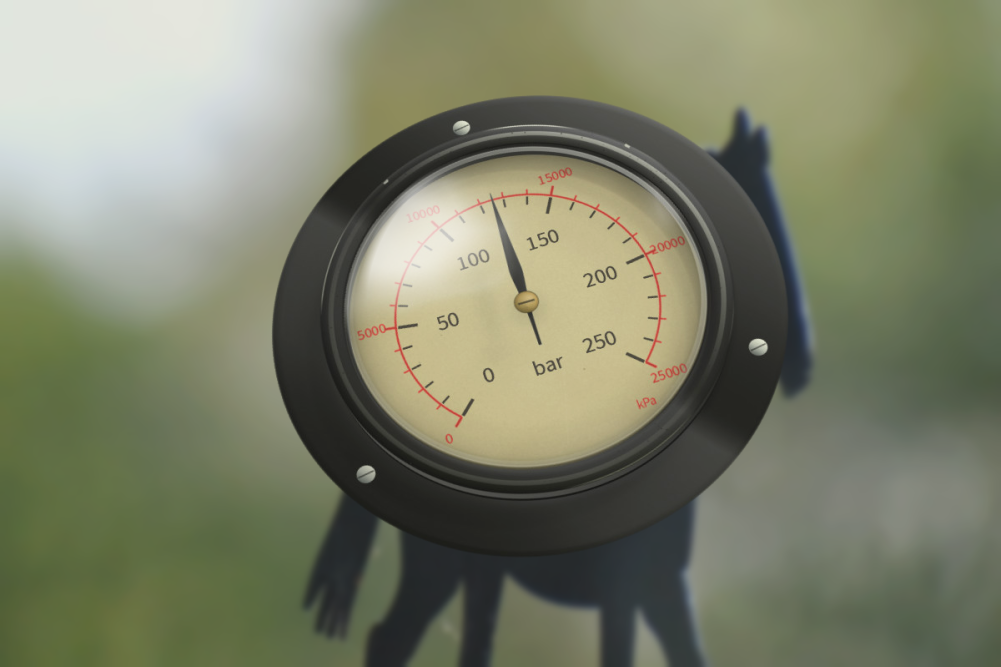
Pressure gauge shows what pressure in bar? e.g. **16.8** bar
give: **125** bar
